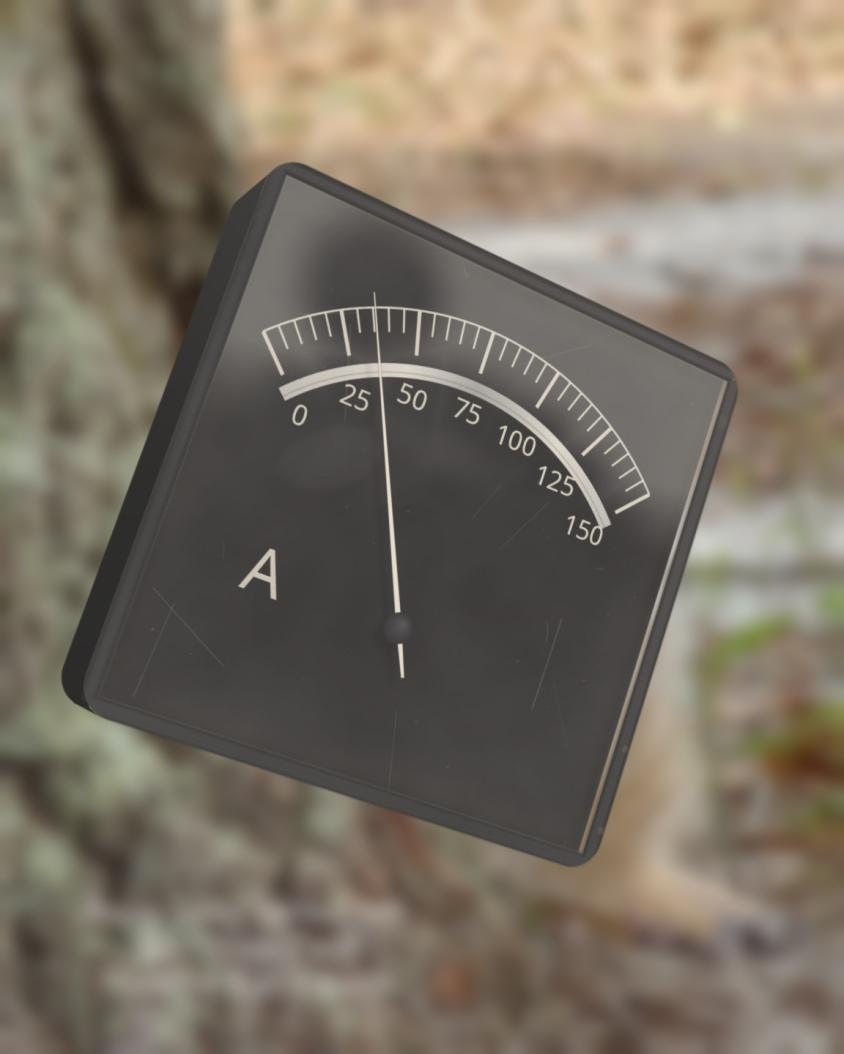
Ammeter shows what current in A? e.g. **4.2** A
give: **35** A
